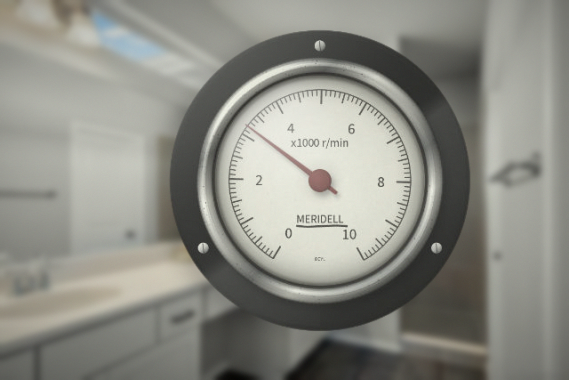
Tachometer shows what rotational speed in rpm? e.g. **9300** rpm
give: **3200** rpm
